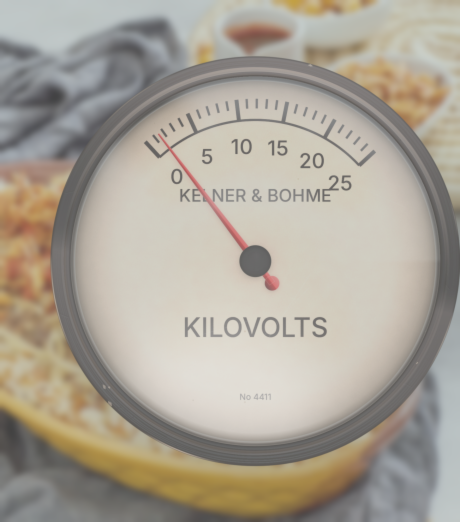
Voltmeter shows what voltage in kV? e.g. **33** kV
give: **1.5** kV
